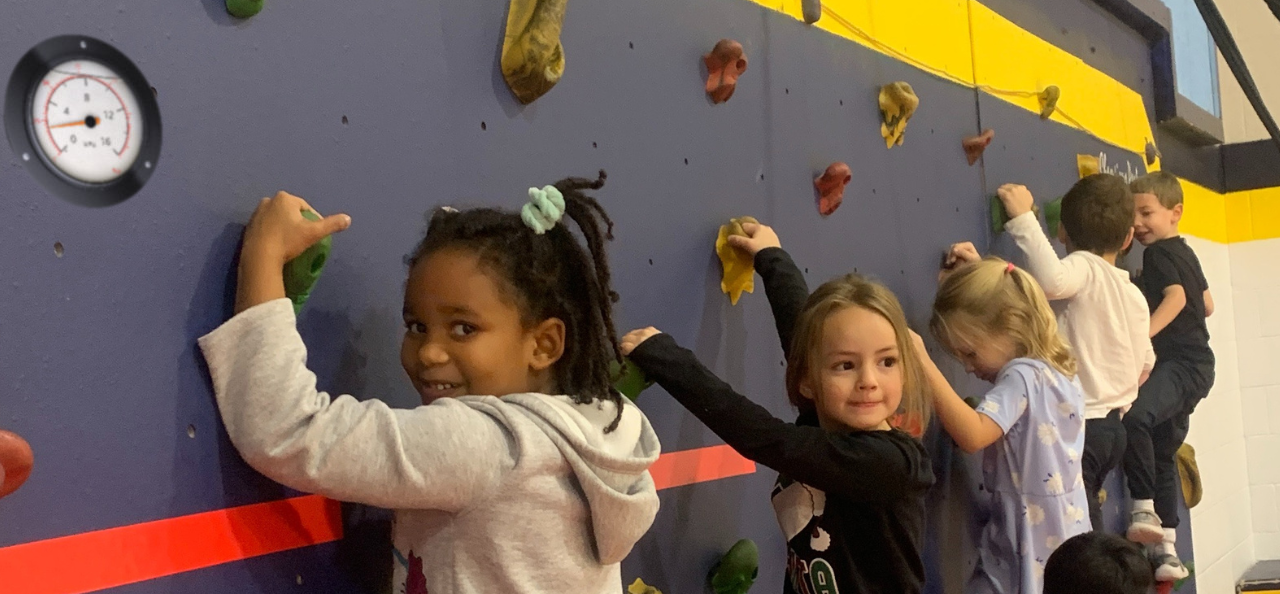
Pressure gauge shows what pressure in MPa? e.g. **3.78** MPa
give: **2** MPa
